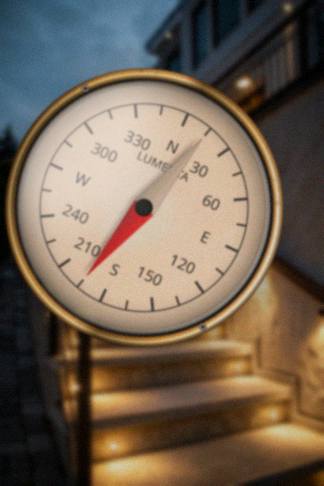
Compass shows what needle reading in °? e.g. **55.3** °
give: **195** °
